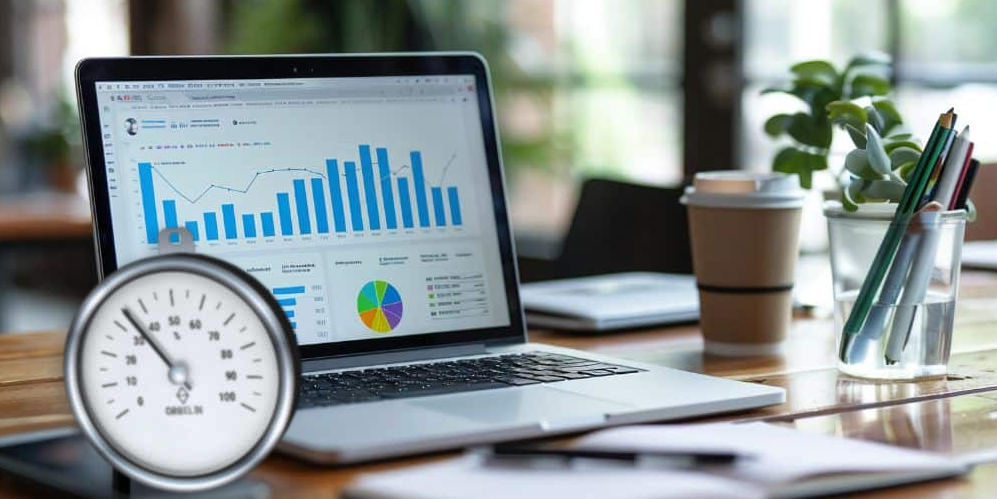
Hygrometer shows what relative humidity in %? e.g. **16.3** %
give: **35** %
